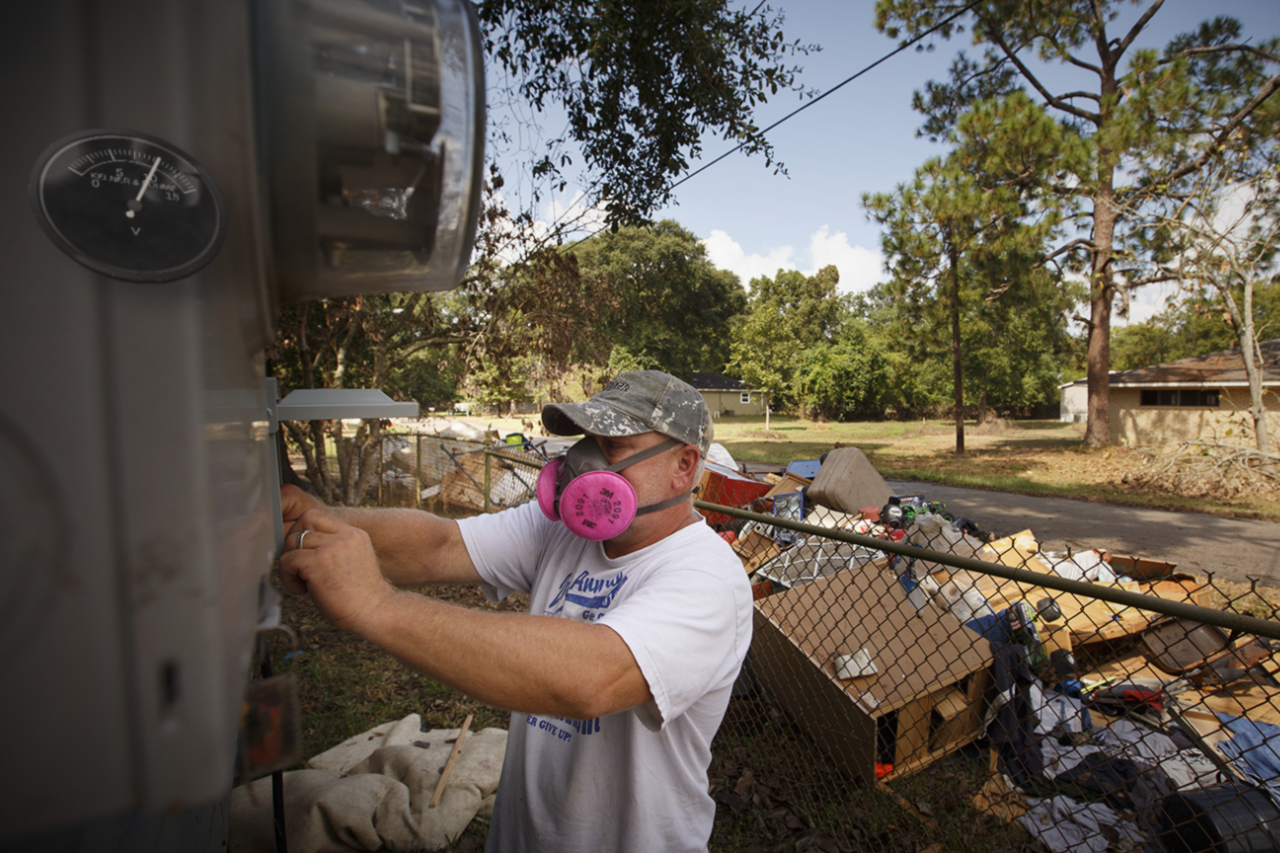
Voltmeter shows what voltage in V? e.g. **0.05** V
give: **10** V
